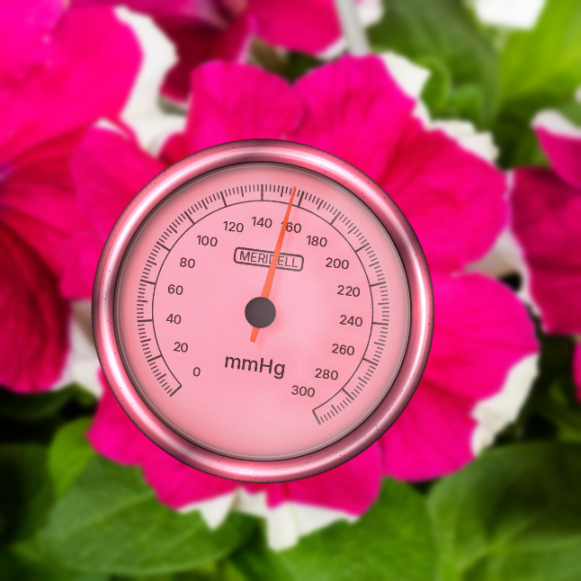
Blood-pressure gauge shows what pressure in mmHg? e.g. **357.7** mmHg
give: **156** mmHg
